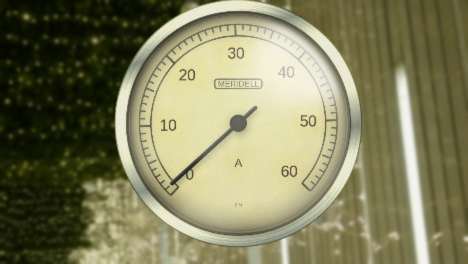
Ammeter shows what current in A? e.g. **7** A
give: **1** A
